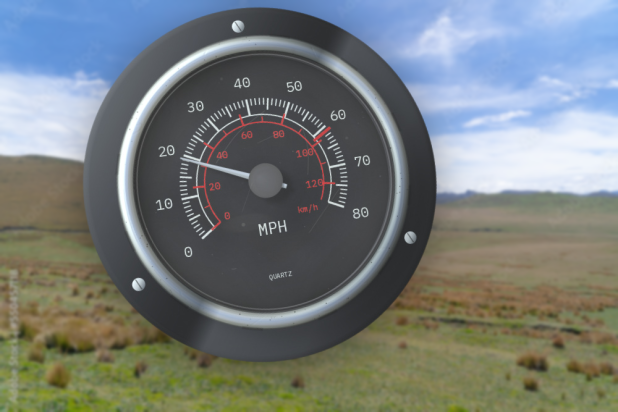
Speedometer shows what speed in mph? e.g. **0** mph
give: **19** mph
